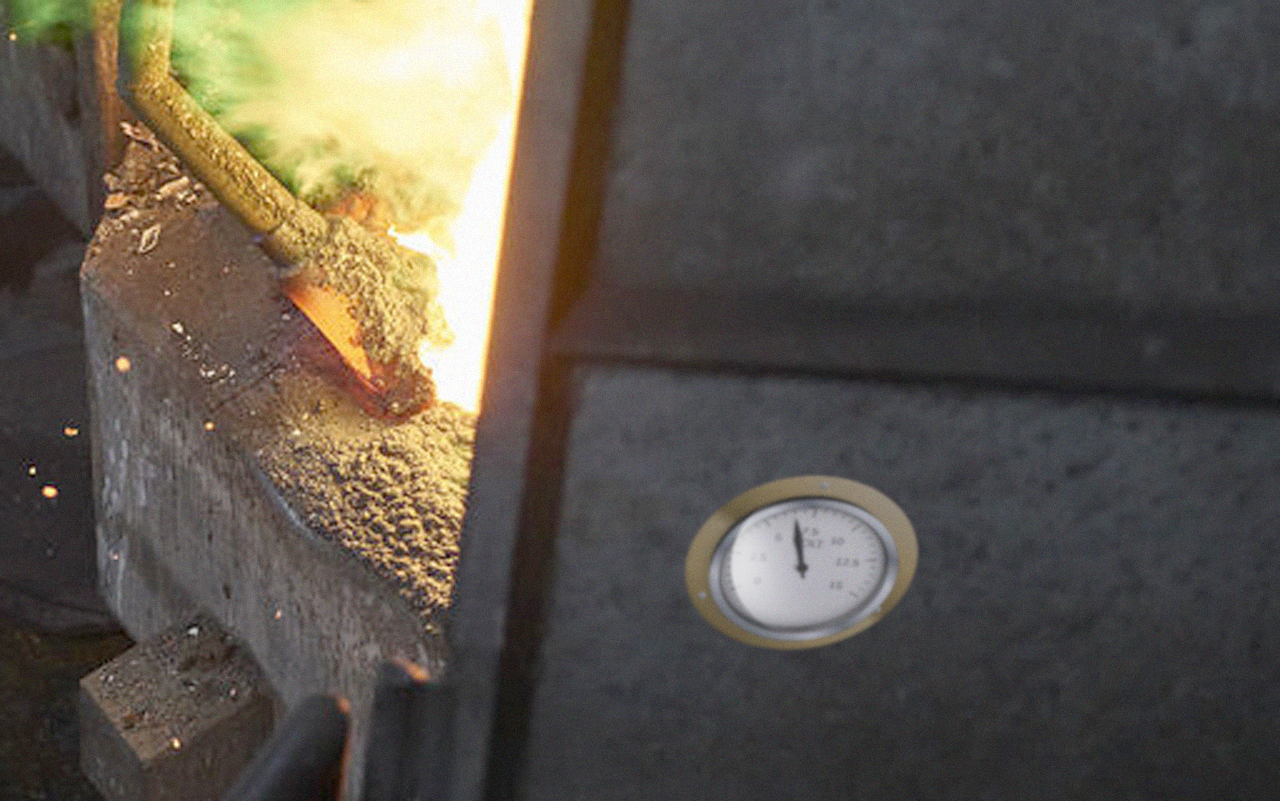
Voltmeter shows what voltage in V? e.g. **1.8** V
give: **6.5** V
